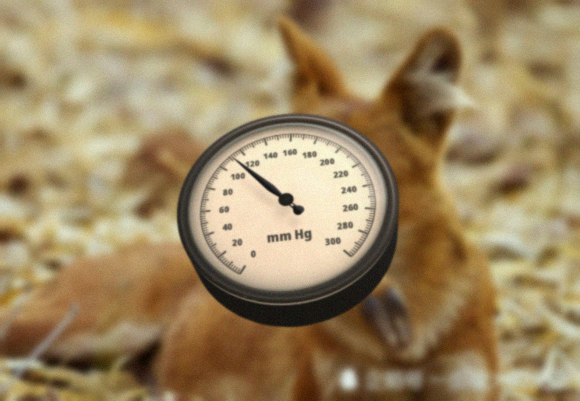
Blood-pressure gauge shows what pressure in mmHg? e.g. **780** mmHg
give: **110** mmHg
